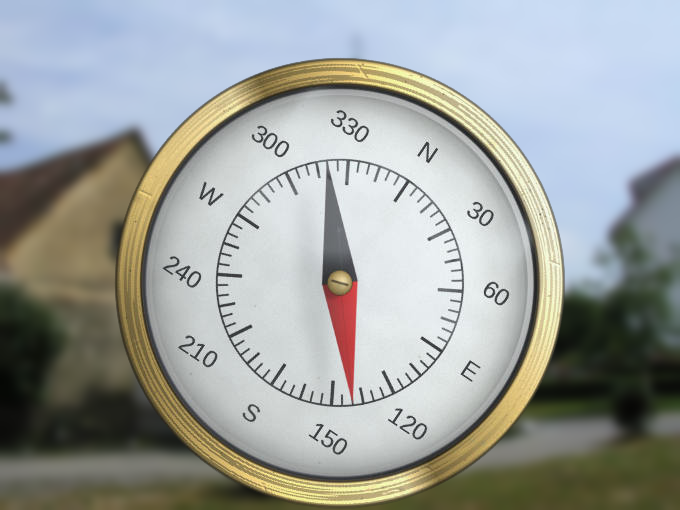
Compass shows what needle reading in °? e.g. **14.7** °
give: **140** °
